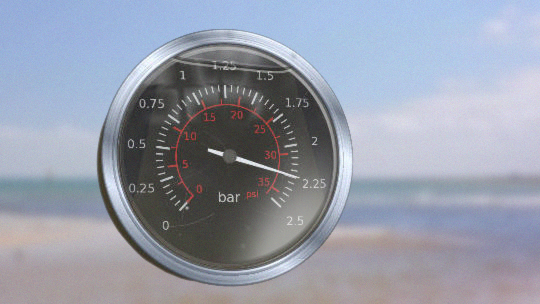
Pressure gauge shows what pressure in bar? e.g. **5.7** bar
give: **2.25** bar
